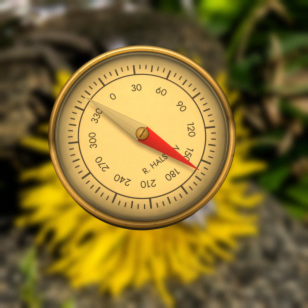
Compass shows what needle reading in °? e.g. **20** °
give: **160** °
